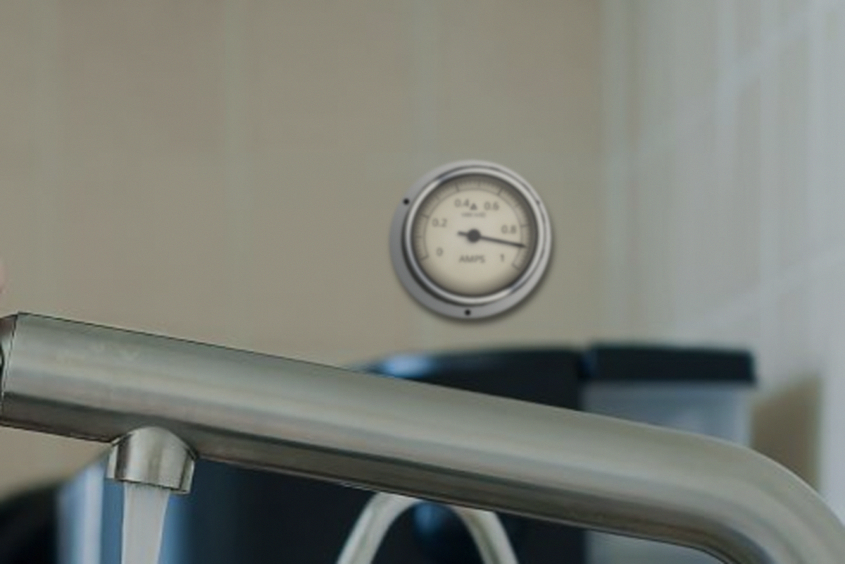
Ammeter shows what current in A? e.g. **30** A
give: **0.9** A
